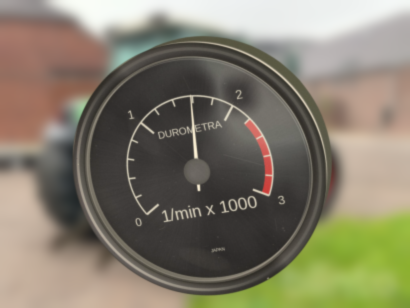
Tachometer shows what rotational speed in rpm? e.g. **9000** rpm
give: **1600** rpm
